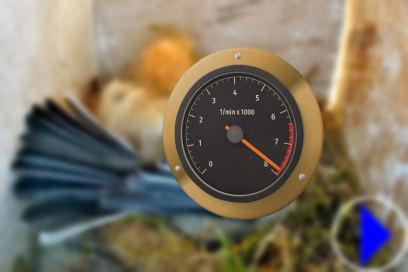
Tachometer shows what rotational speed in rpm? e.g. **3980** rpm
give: **7800** rpm
